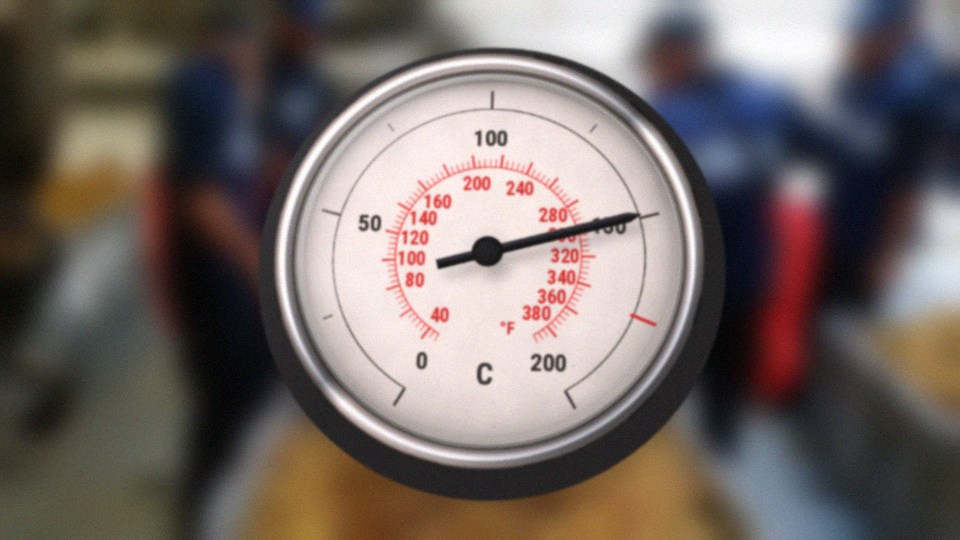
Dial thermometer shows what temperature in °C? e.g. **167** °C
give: **150** °C
